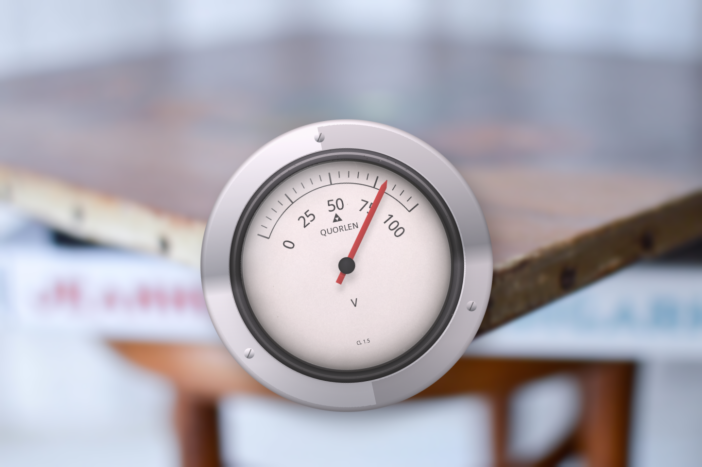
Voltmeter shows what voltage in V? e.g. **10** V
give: **80** V
